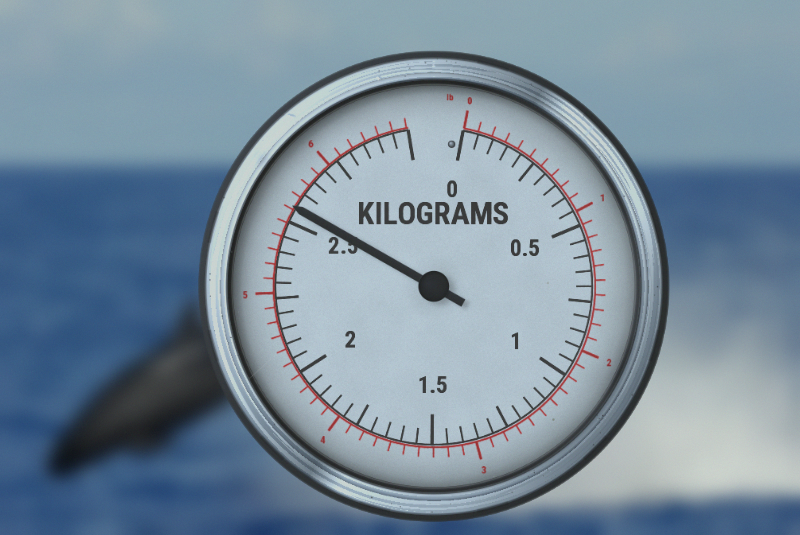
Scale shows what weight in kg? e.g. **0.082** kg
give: **2.55** kg
